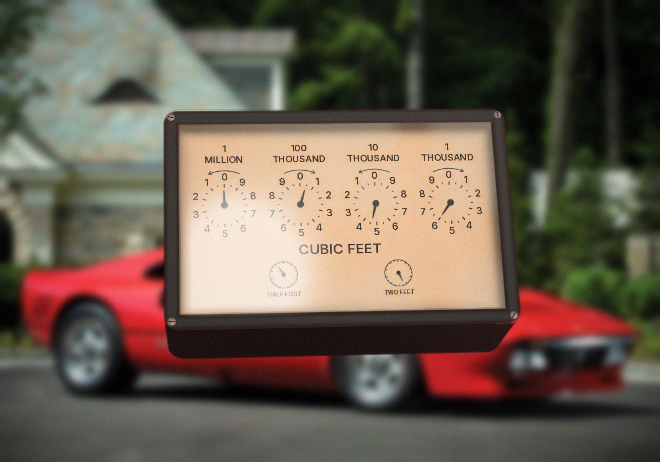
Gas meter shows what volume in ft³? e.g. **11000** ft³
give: **4600** ft³
